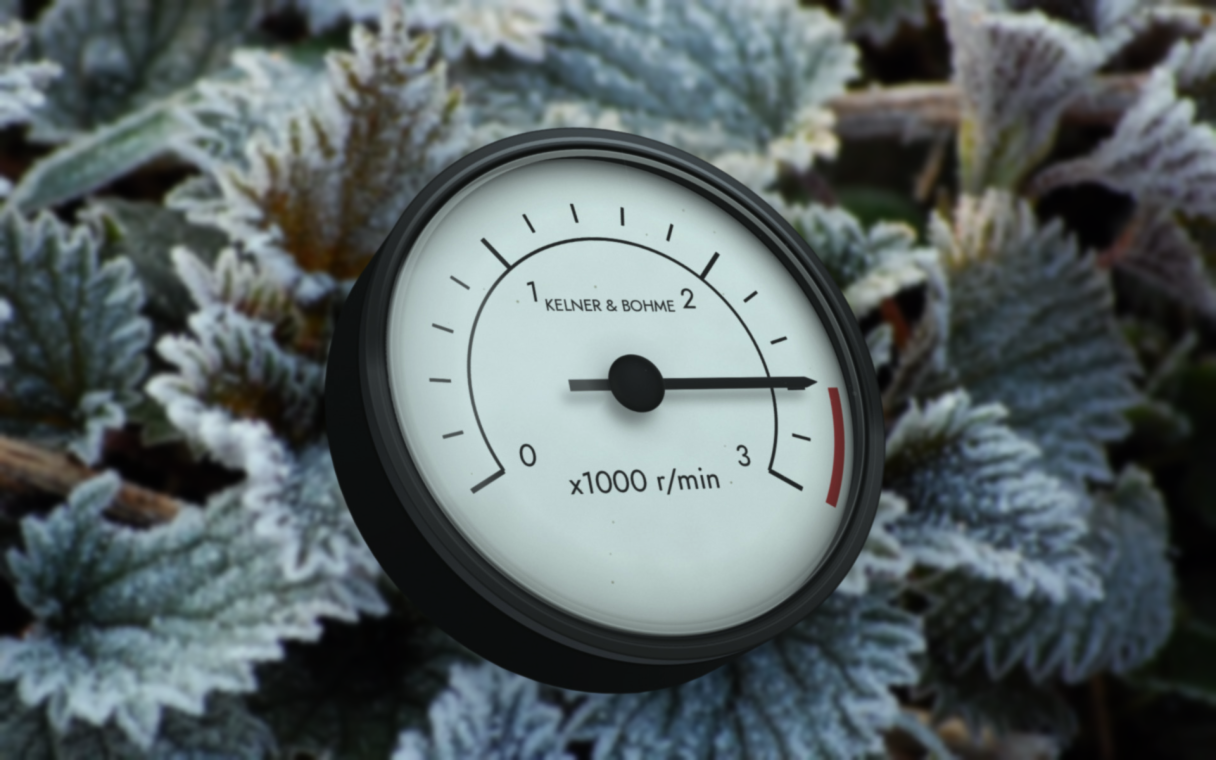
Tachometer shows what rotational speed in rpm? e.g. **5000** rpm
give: **2600** rpm
